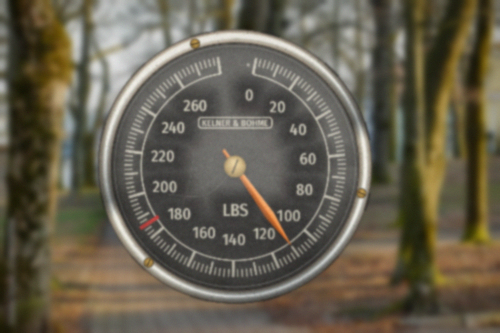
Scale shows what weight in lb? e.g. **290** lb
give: **110** lb
